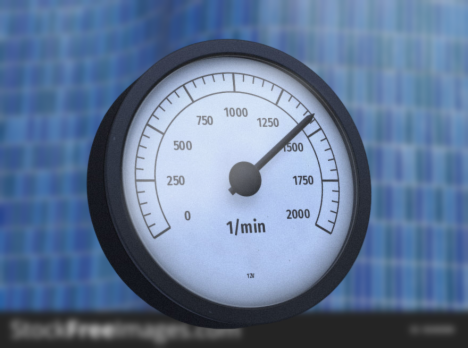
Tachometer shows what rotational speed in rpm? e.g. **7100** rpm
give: **1425** rpm
